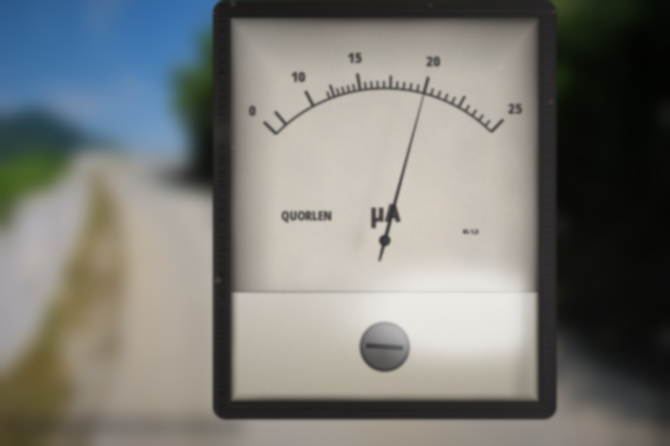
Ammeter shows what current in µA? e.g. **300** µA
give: **20** µA
